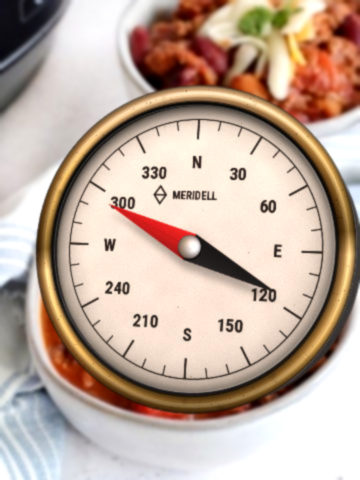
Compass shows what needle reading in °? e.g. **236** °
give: **295** °
